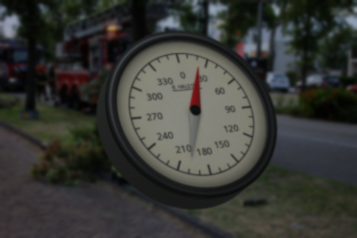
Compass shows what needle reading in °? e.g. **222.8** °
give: **20** °
